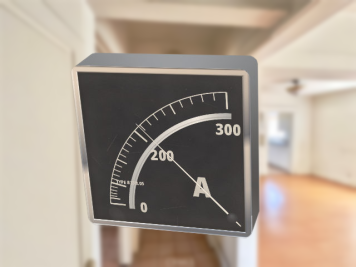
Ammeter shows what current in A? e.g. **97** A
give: **210** A
